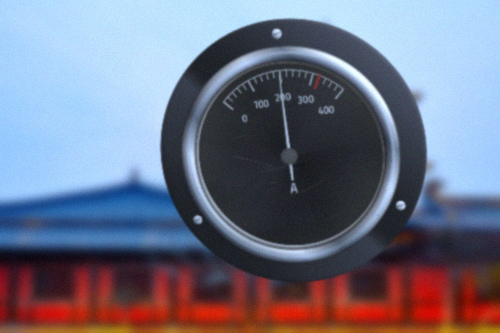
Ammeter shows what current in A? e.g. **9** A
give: **200** A
